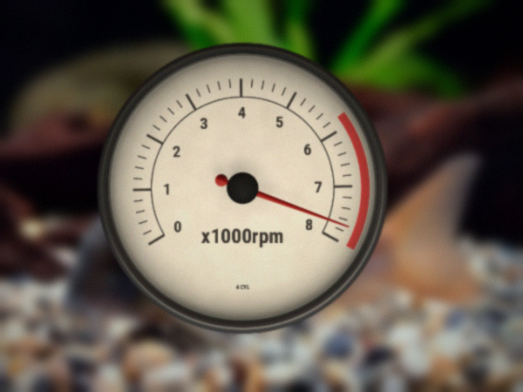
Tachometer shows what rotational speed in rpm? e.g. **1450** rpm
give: **7700** rpm
